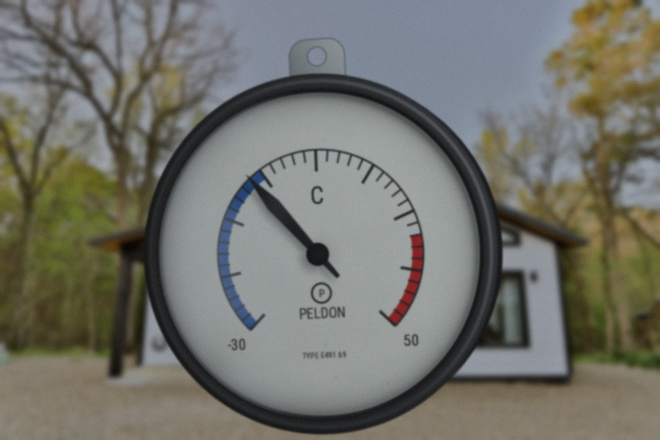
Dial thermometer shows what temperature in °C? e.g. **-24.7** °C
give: **-2** °C
